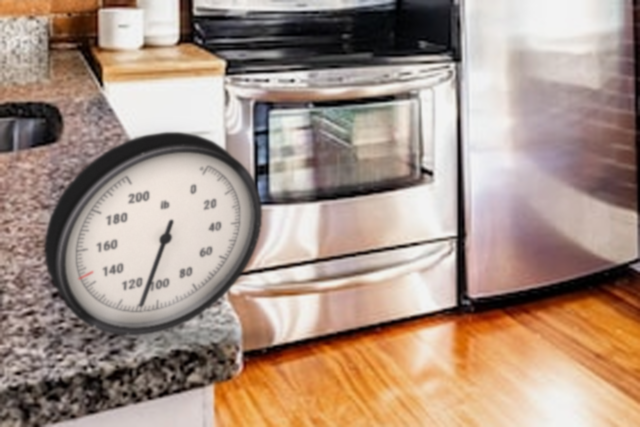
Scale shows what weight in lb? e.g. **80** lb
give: **110** lb
